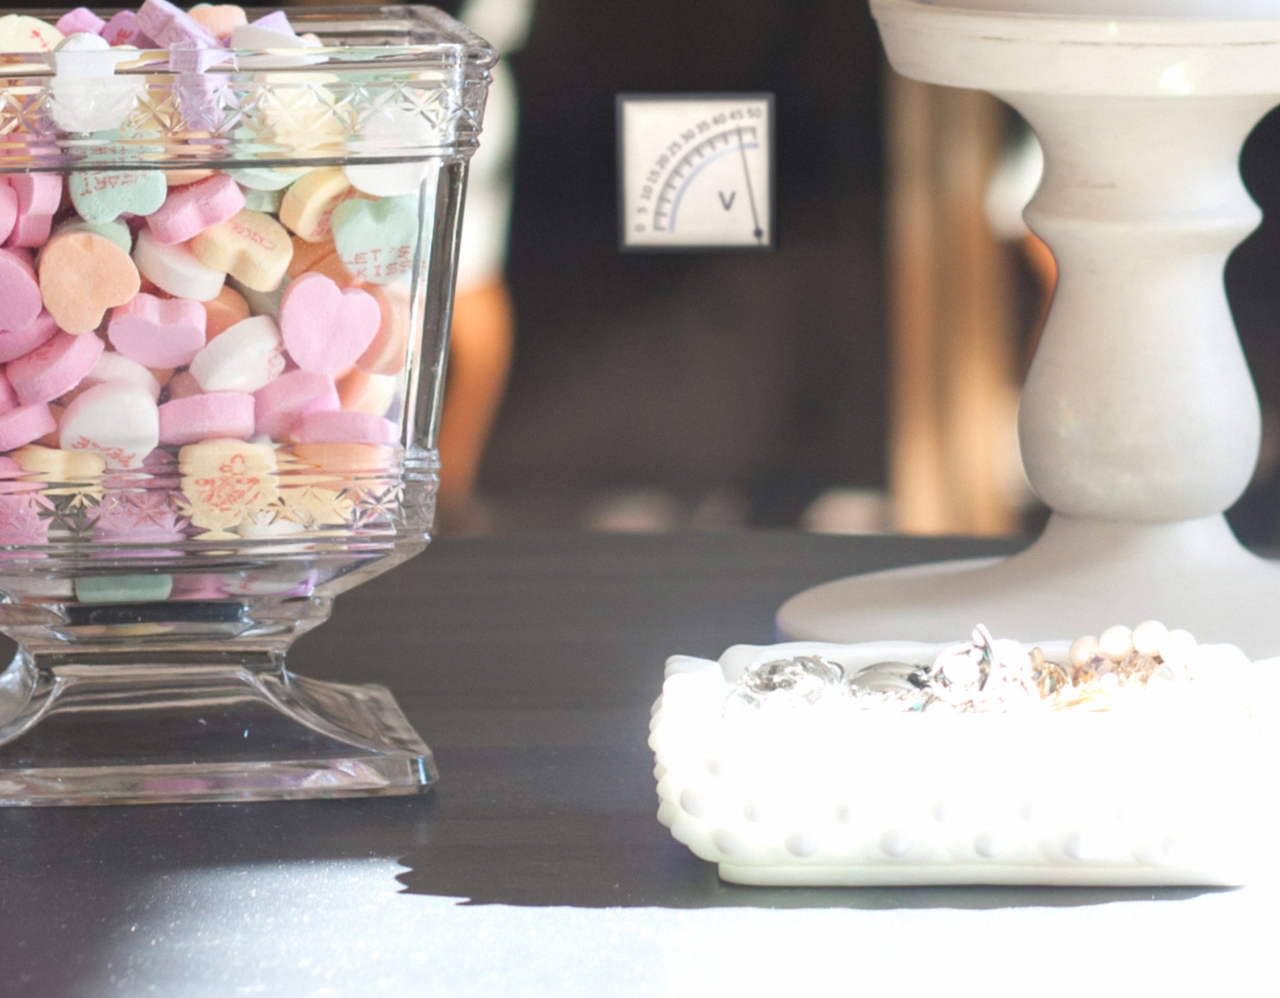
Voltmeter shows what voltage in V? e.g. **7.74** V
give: **45** V
